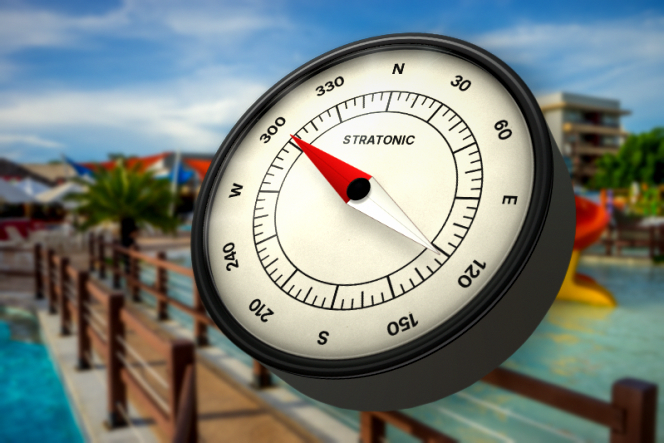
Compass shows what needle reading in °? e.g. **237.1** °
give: **302.5** °
